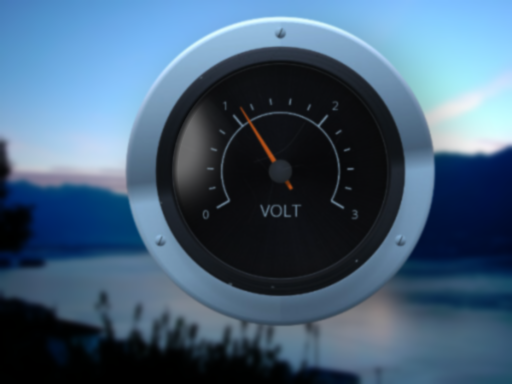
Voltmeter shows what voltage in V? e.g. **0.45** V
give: **1.1** V
